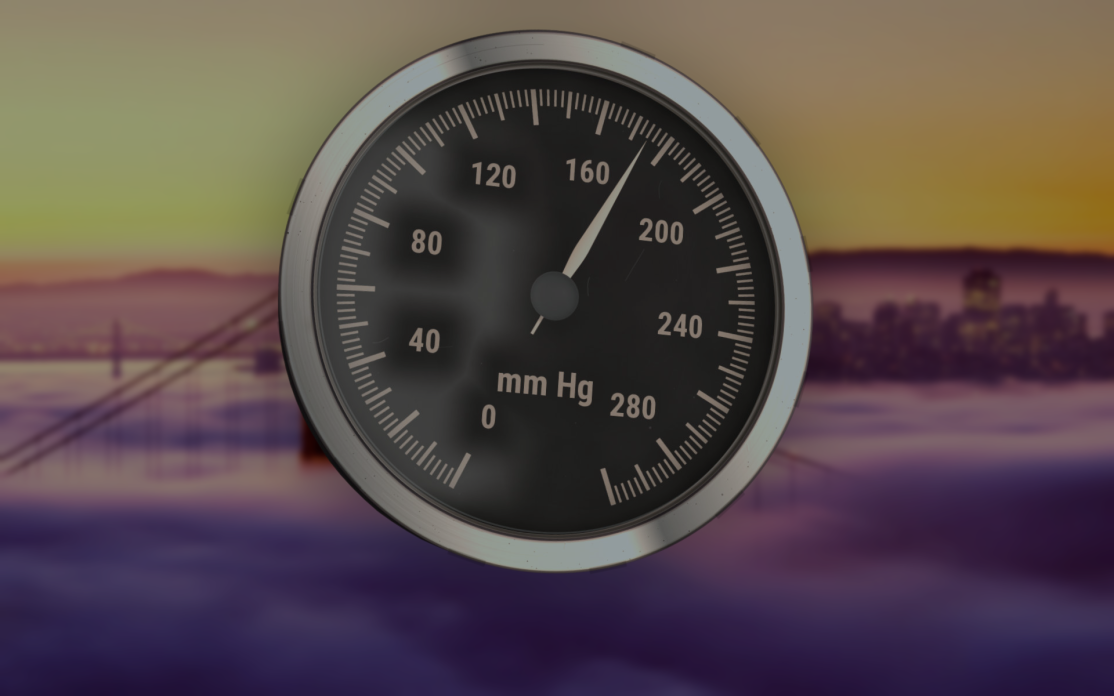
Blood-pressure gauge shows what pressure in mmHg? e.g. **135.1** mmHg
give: **174** mmHg
